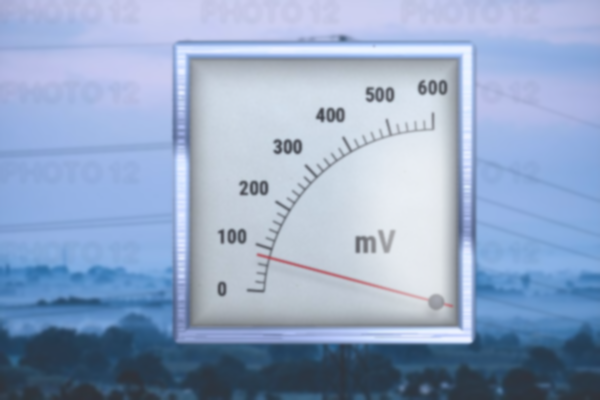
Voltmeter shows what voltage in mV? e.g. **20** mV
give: **80** mV
